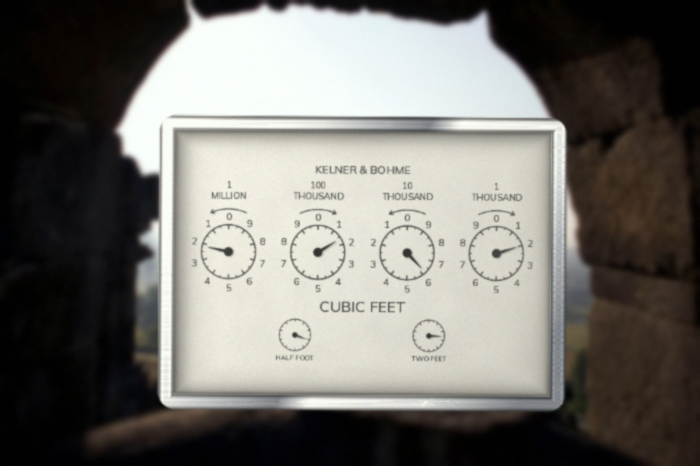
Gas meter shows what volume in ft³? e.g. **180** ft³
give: **216200** ft³
